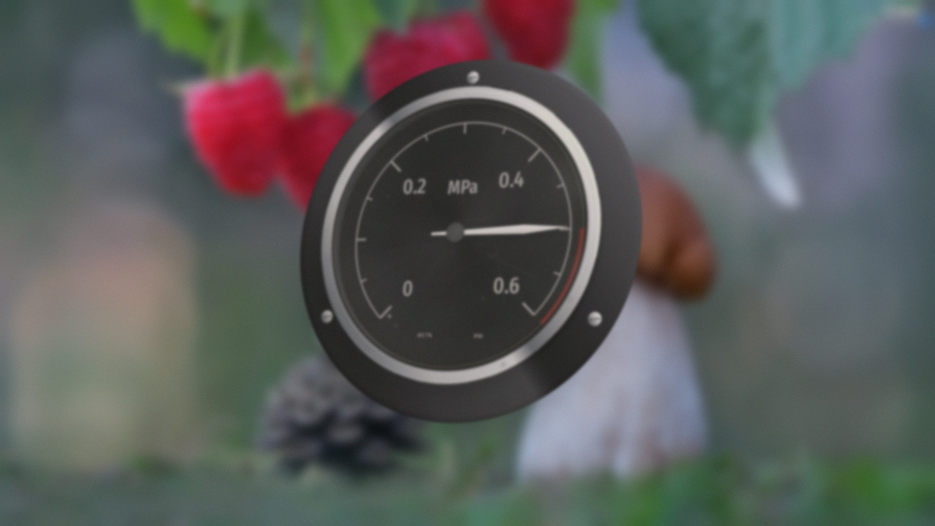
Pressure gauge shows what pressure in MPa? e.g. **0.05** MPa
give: **0.5** MPa
